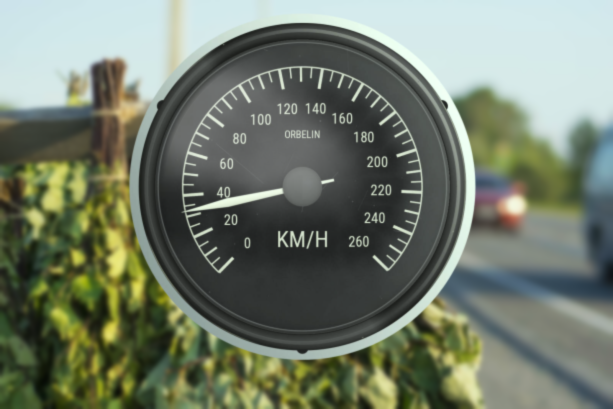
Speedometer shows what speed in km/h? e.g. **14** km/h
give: **32.5** km/h
